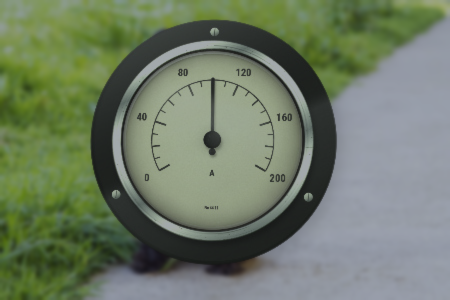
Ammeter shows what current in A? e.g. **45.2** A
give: **100** A
